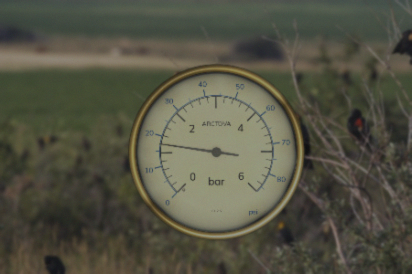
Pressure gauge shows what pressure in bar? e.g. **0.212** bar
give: **1.2** bar
